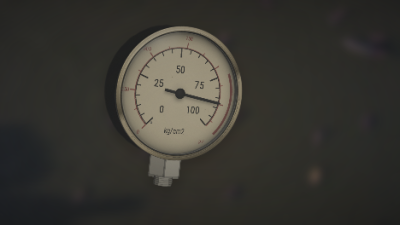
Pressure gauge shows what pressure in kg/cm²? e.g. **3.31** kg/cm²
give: **87.5** kg/cm²
